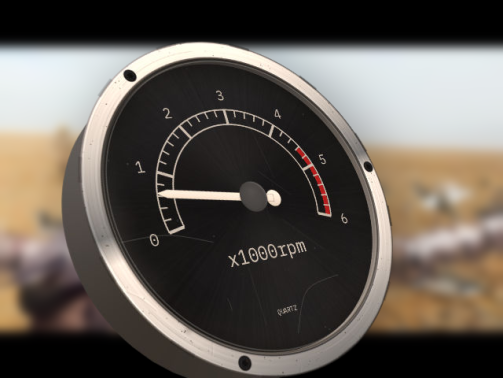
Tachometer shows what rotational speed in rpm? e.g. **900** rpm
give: **600** rpm
